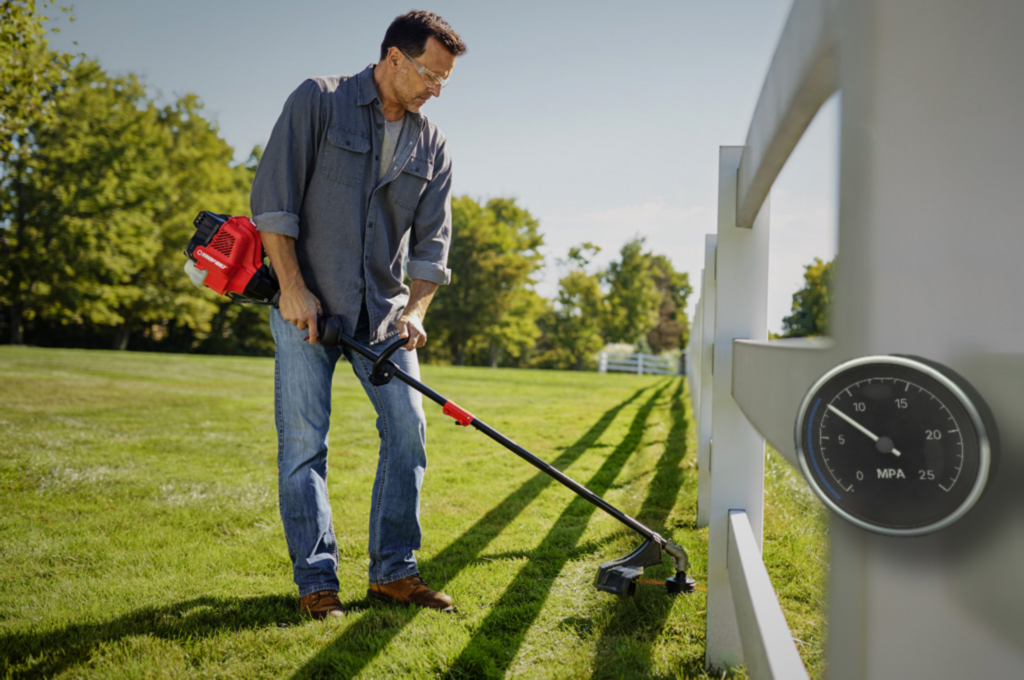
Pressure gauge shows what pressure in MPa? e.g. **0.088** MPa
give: **8** MPa
